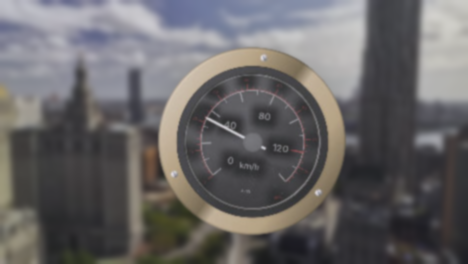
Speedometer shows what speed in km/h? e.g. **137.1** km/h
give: **35** km/h
